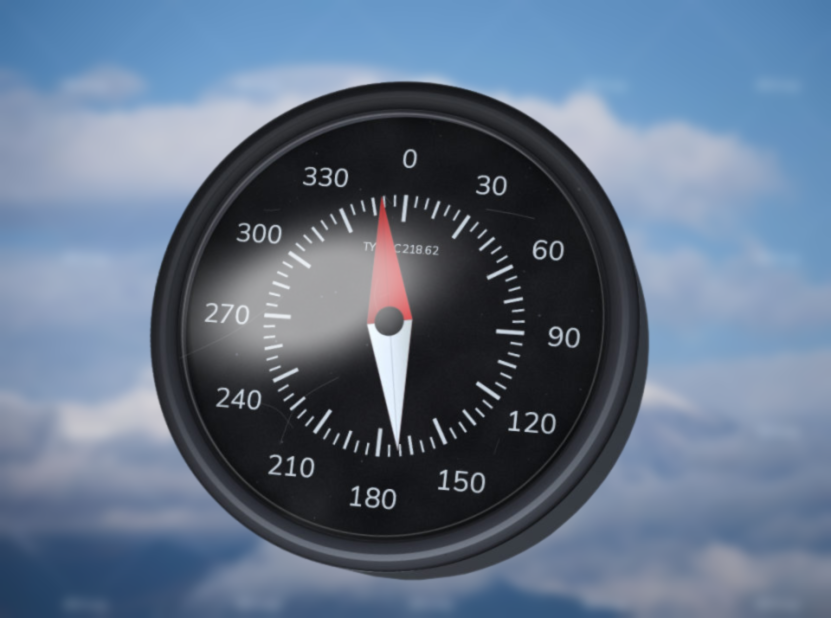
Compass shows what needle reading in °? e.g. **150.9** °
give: **350** °
